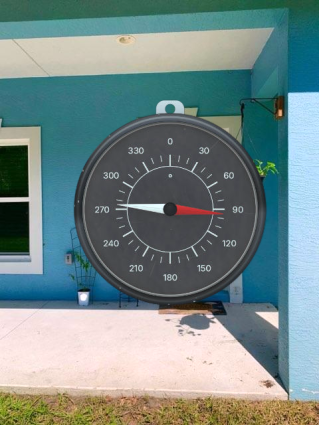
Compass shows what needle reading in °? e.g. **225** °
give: **95** °
